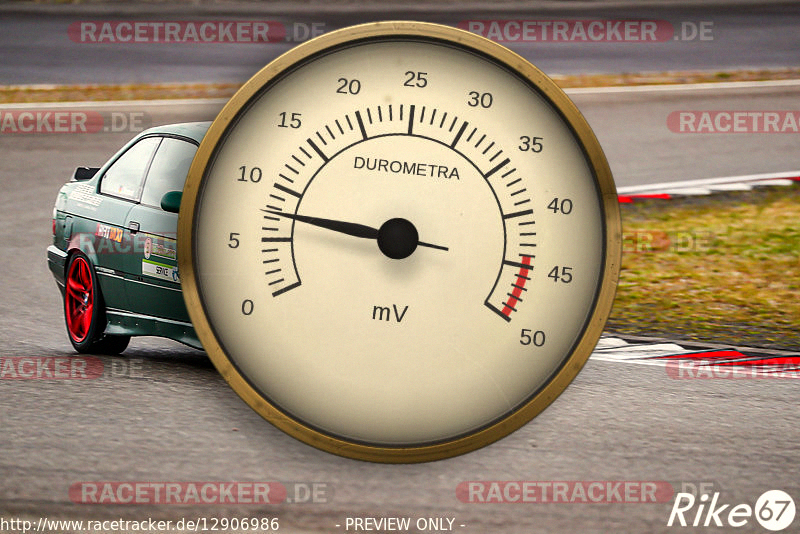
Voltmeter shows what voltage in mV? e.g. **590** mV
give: **7.5** mV
